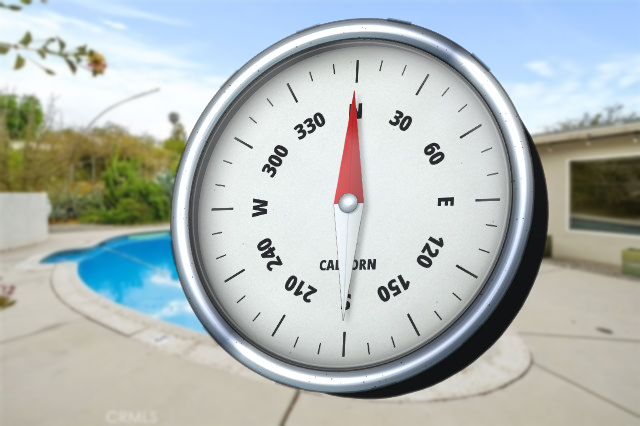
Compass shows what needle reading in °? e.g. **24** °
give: **0** °
